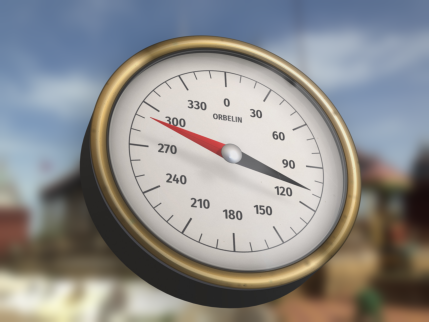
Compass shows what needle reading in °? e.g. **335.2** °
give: **290** °
